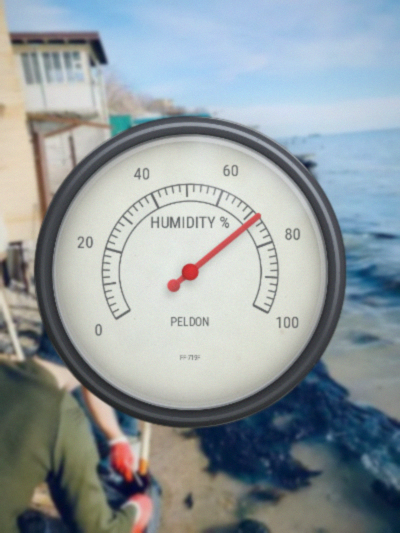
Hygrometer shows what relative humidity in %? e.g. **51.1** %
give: **72** %
